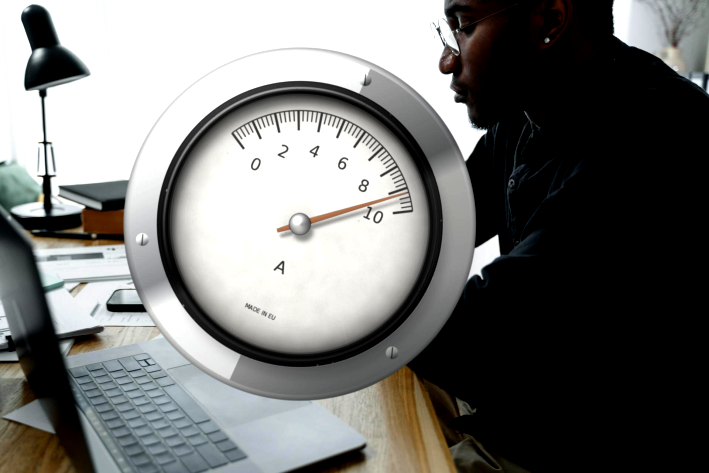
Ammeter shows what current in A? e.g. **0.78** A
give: **9.2** A
